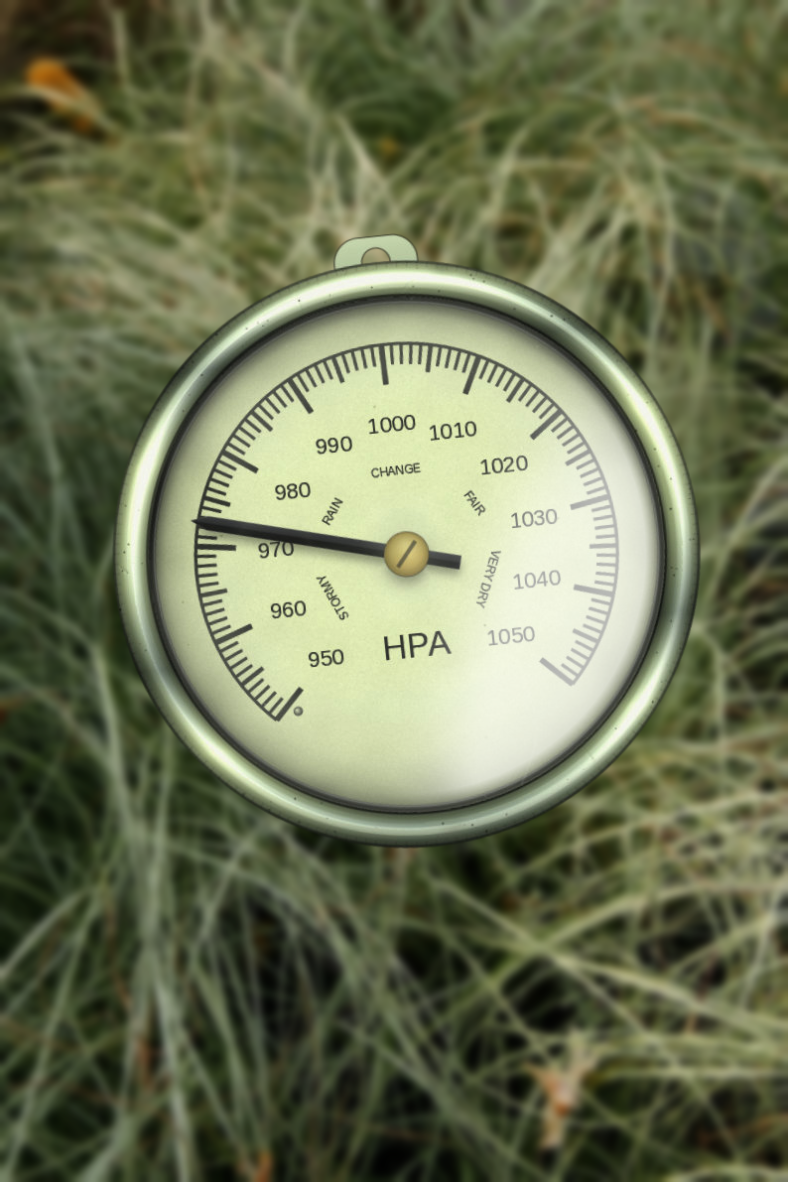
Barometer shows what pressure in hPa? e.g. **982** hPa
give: **972.5** hPa
